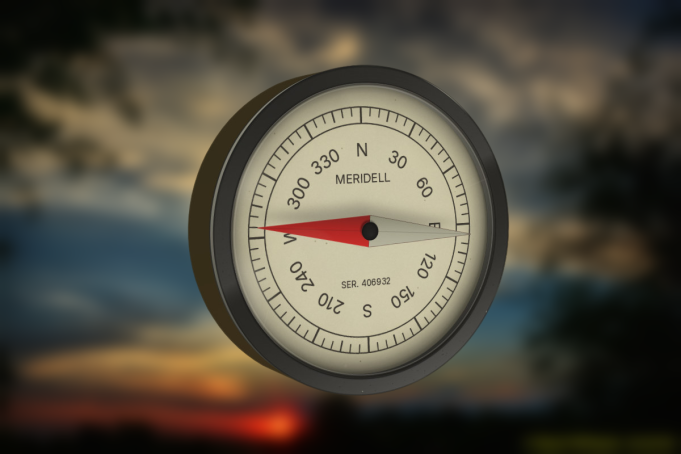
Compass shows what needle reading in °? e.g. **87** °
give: **275** °
